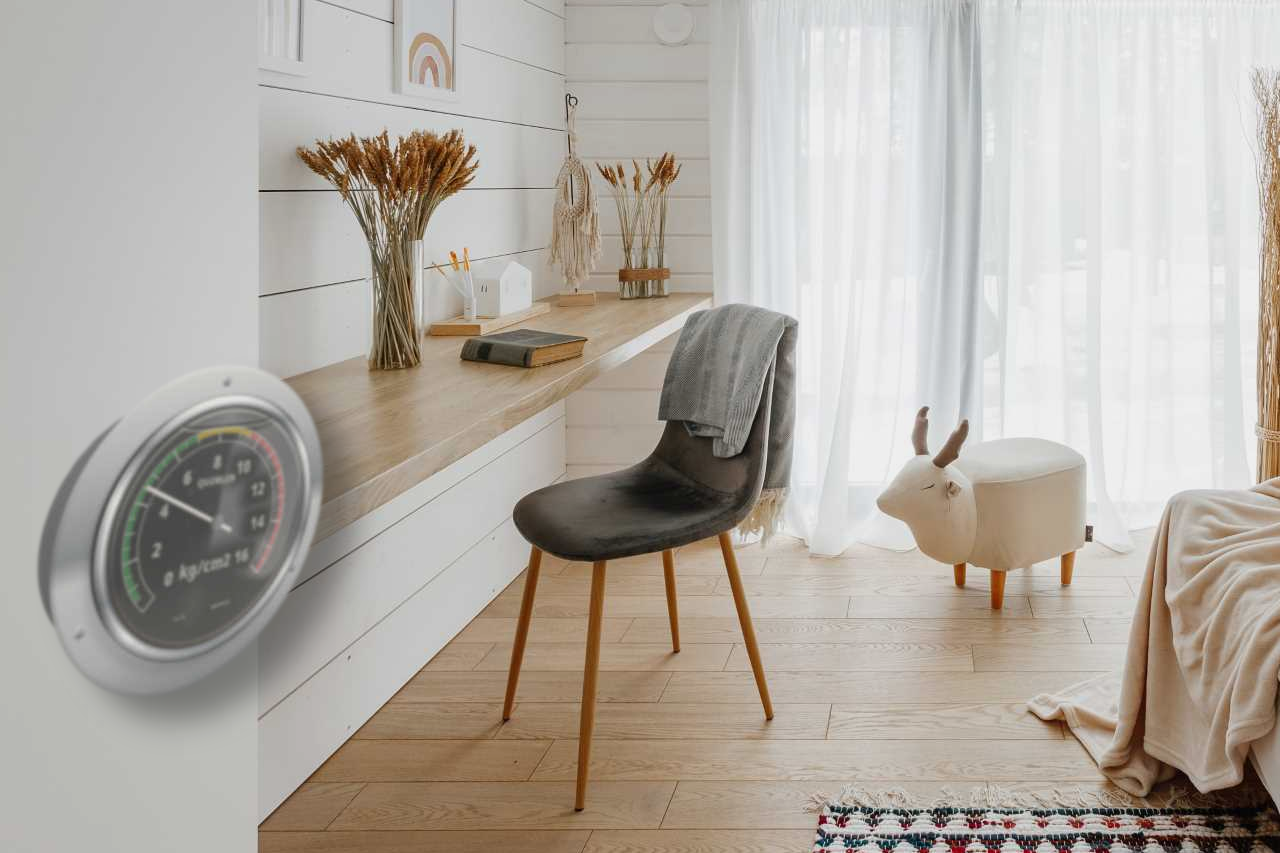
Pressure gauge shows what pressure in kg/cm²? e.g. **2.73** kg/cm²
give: **4.5** kg/cm²
